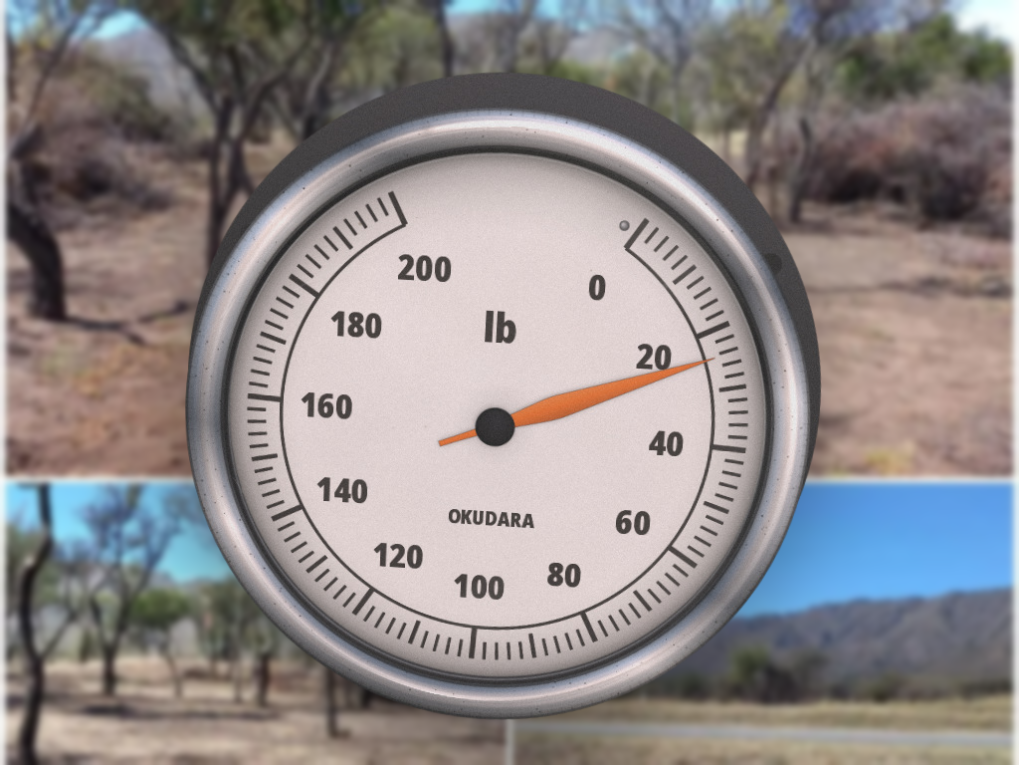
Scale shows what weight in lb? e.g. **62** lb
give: **24** lb
